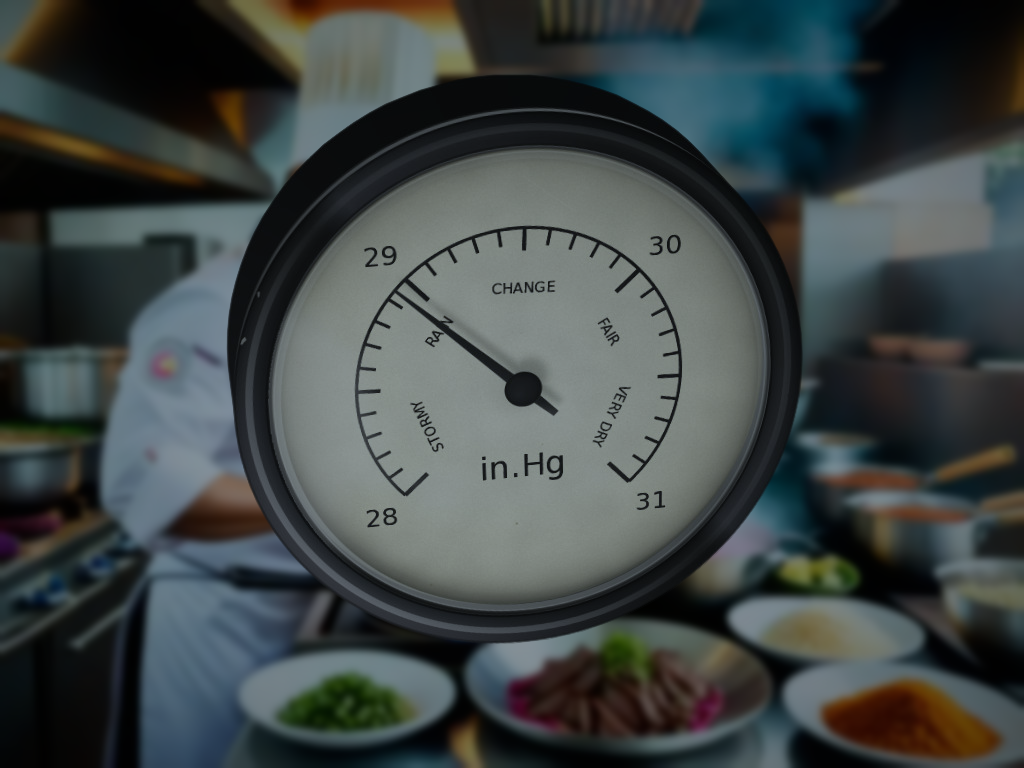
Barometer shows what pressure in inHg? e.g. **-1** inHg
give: **28.95** inHg
